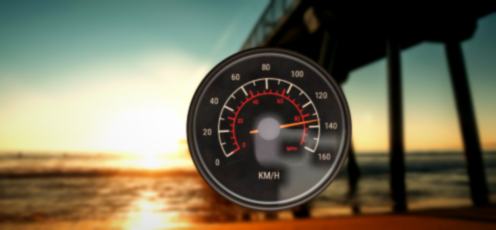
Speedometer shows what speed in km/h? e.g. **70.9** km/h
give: **135** km/h
